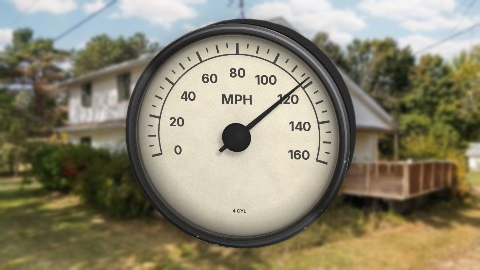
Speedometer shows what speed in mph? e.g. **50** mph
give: **117.5** mph
